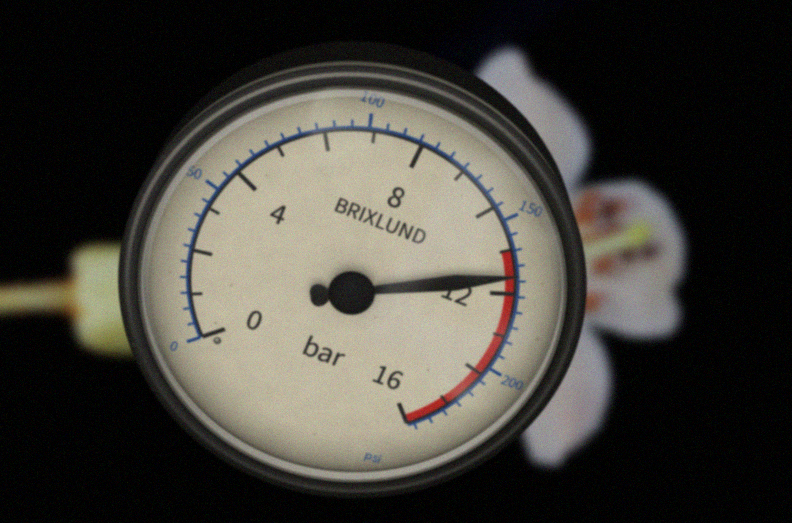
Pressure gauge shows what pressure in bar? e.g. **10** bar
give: **11.5** bar
